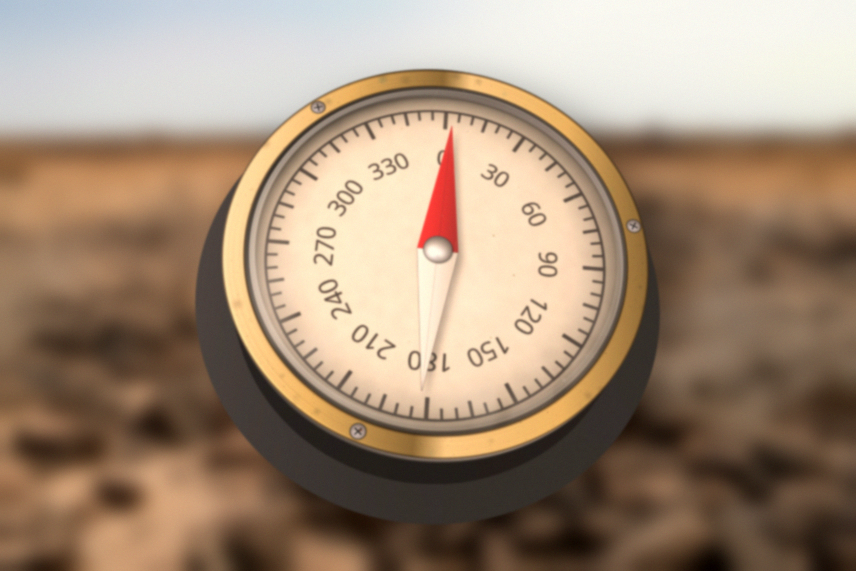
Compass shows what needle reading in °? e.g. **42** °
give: **2.5** °
